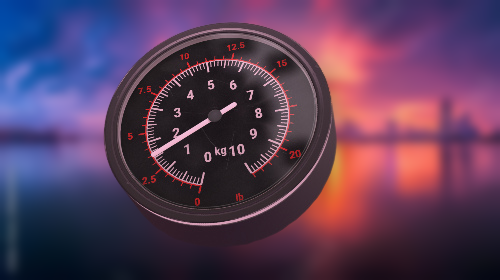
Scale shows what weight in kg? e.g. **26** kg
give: **1.5** kg
